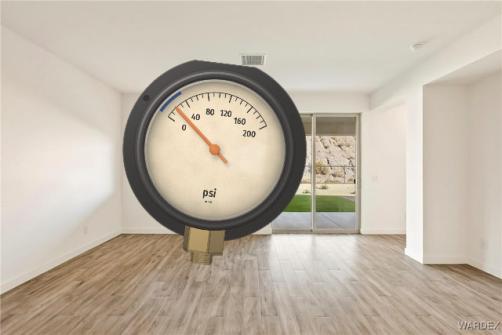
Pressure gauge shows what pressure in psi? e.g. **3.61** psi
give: **20** psi
